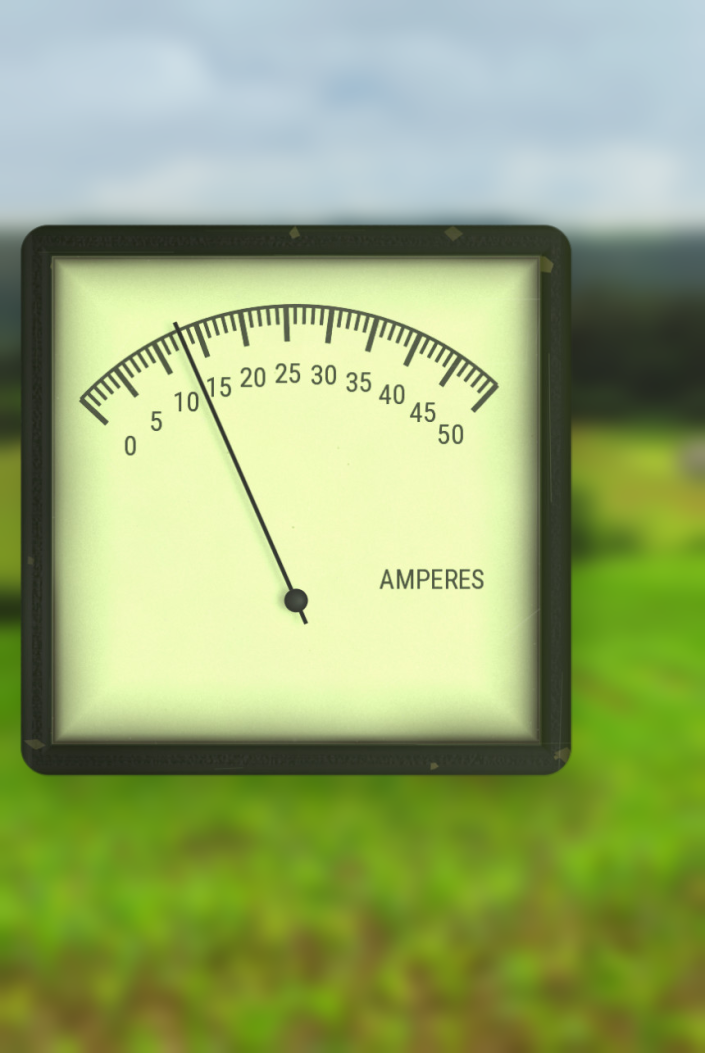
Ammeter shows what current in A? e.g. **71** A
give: **13** A
